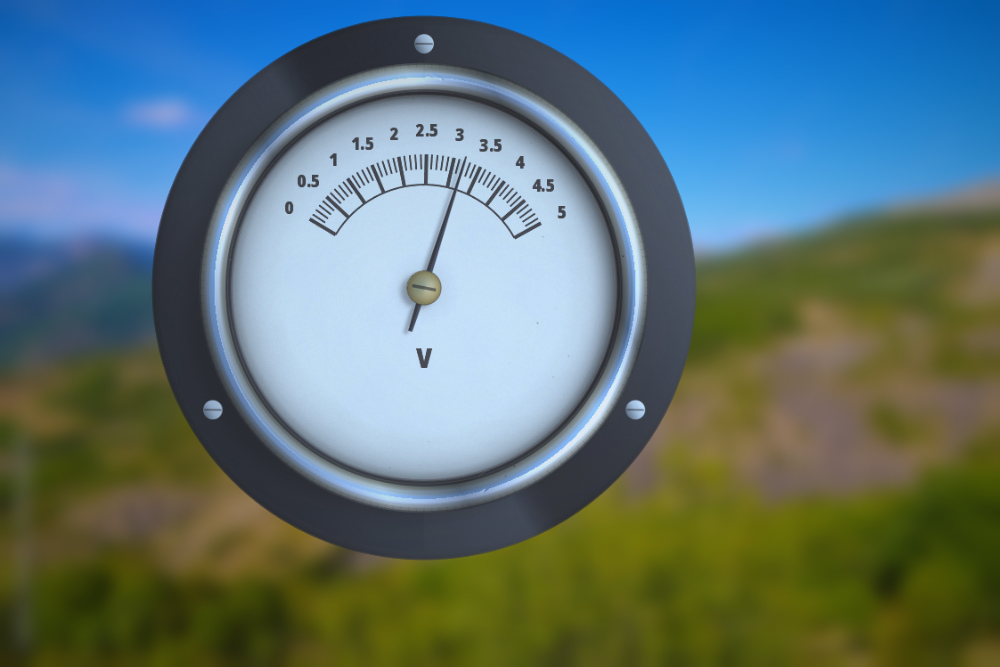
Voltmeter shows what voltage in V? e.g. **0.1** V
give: **3.2** V
